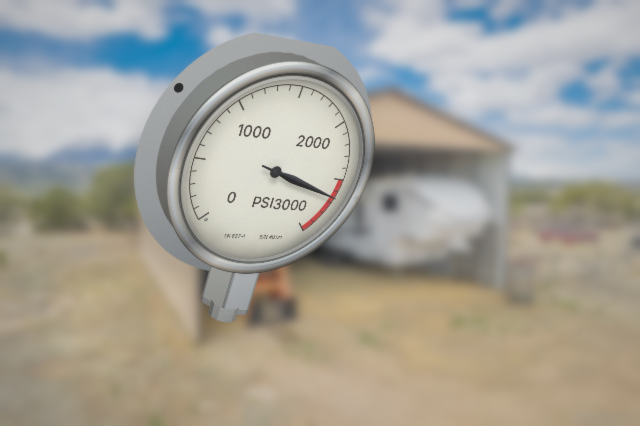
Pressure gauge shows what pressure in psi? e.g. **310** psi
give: **2650** psi
